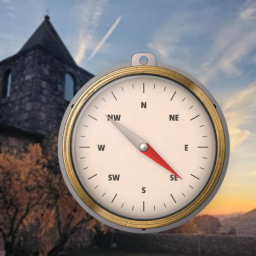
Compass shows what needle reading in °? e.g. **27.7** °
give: **130** °
